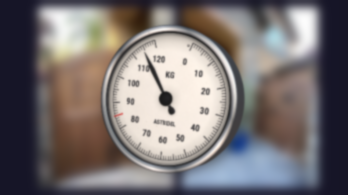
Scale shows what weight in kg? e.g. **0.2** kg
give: **115** kg
